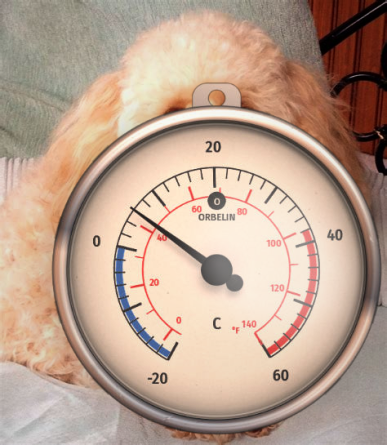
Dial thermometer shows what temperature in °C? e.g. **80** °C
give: **6** °C
